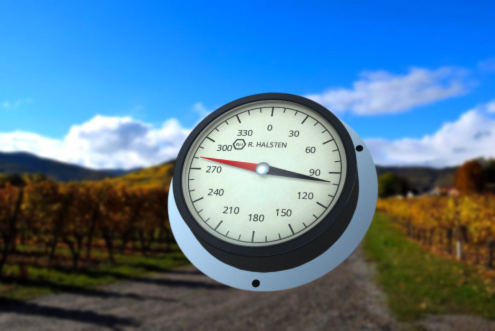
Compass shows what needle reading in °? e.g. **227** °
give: **280** °
